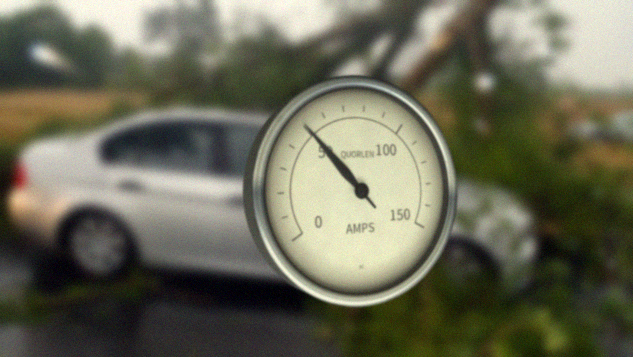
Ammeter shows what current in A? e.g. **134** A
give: **50** A
